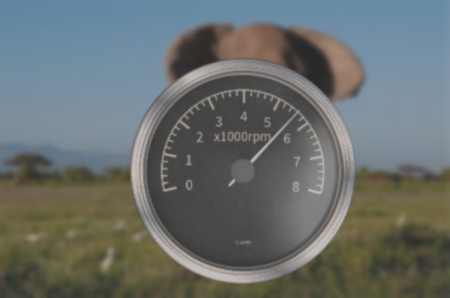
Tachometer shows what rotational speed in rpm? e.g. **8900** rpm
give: **5600** rpm
